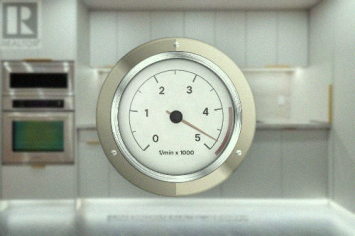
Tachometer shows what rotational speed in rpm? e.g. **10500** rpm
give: **4750** rpm
